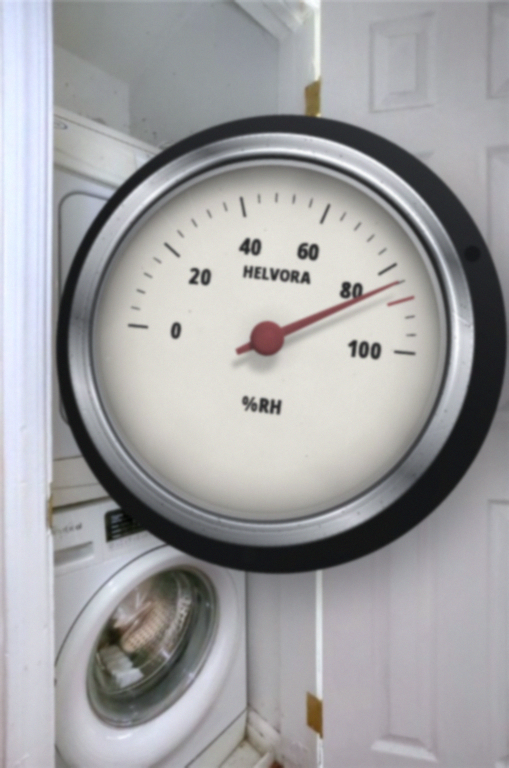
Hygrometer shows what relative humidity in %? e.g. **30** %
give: **84** %
